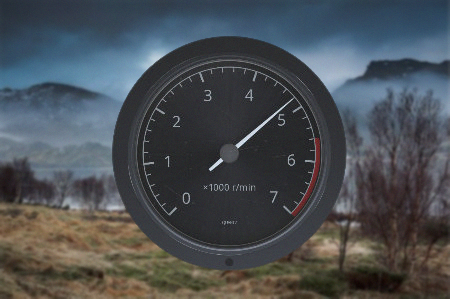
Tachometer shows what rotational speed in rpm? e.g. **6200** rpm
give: **4800** rpm
